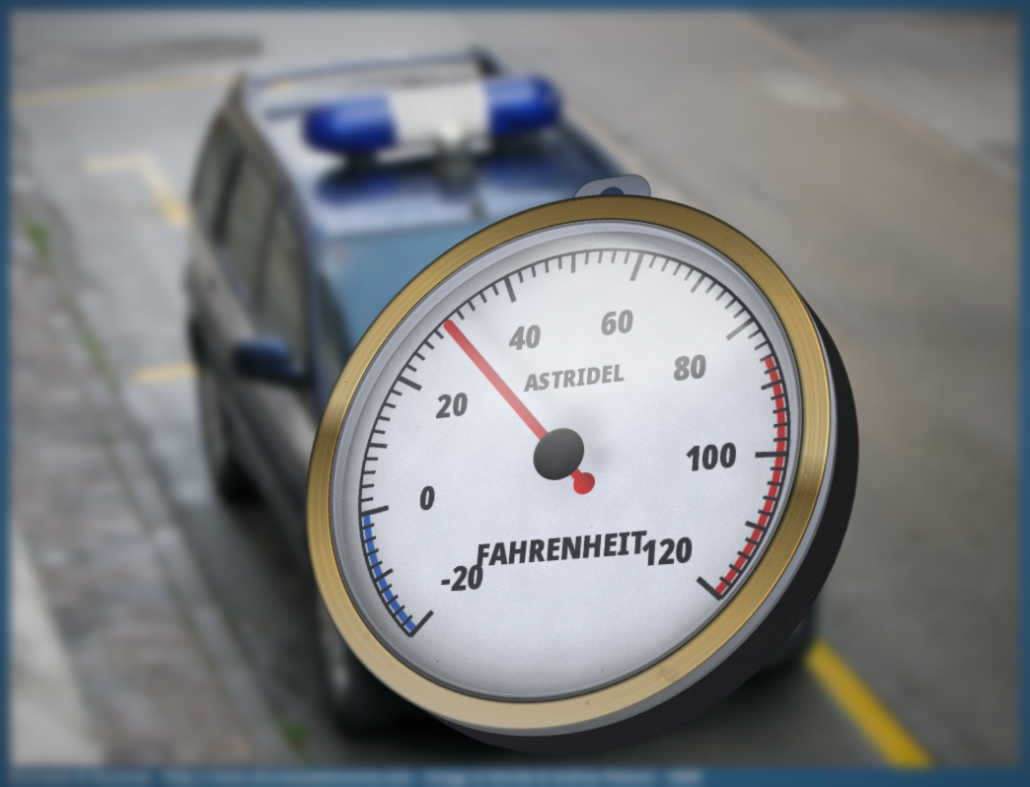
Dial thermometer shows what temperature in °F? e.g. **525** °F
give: **30** °F
